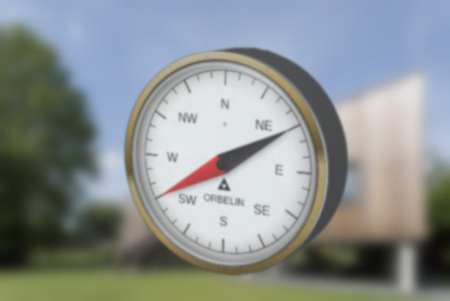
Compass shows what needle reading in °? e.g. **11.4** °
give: **240** °
